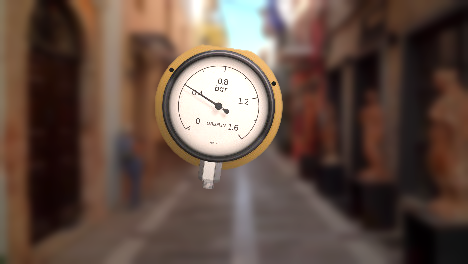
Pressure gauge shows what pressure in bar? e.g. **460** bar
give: **0.4** bar
